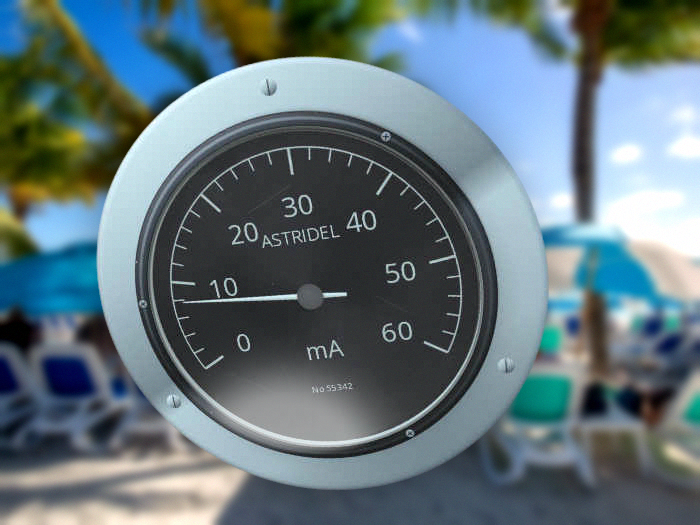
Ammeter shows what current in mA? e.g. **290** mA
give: **8** mA
